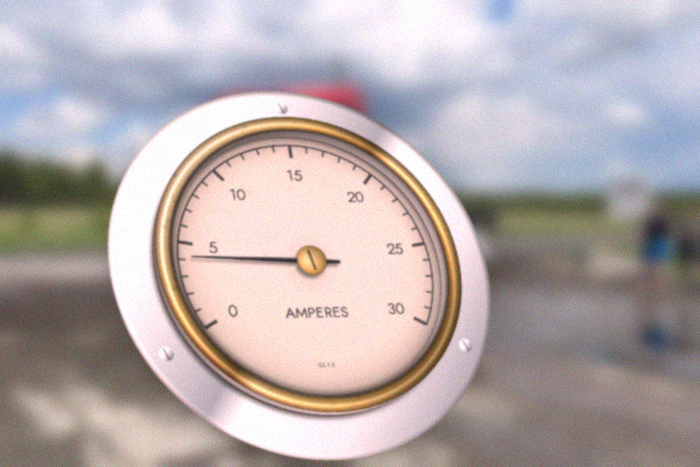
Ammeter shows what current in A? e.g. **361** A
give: **4** A
